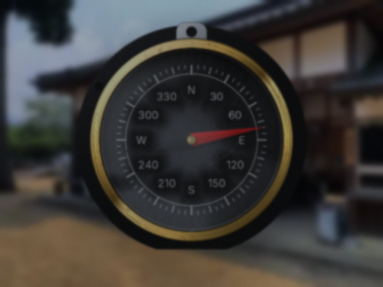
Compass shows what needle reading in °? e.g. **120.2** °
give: **80** °
